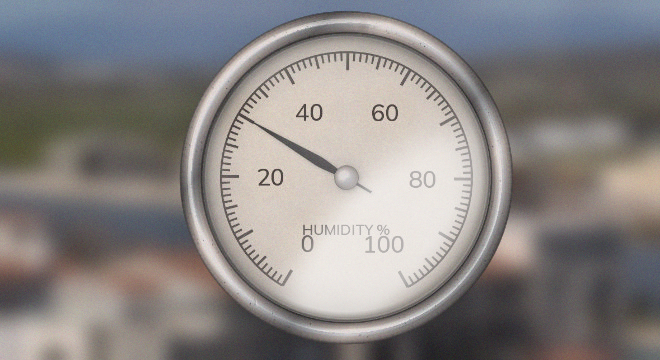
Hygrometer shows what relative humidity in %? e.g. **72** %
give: **30** %
